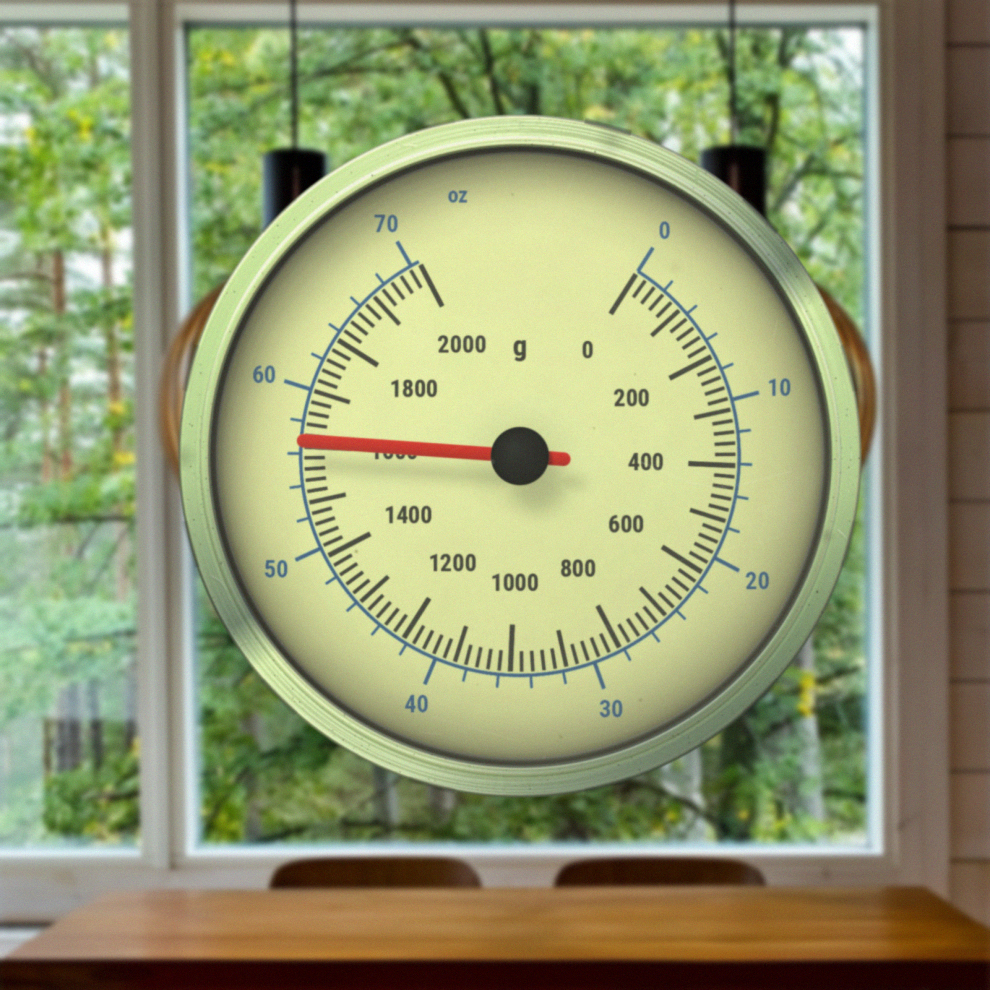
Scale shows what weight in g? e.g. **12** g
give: **1610** g
